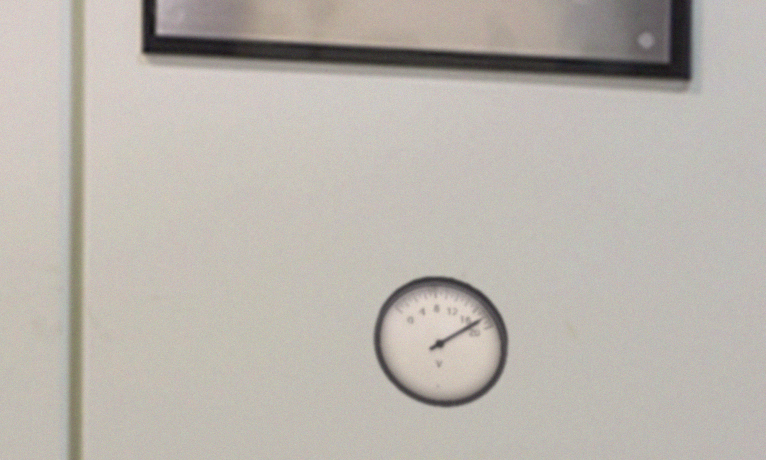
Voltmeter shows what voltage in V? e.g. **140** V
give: **18** V
